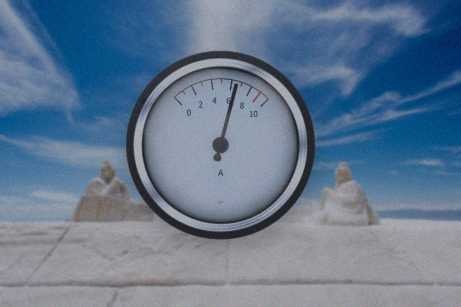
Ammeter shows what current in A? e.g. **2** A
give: **6.5** A
